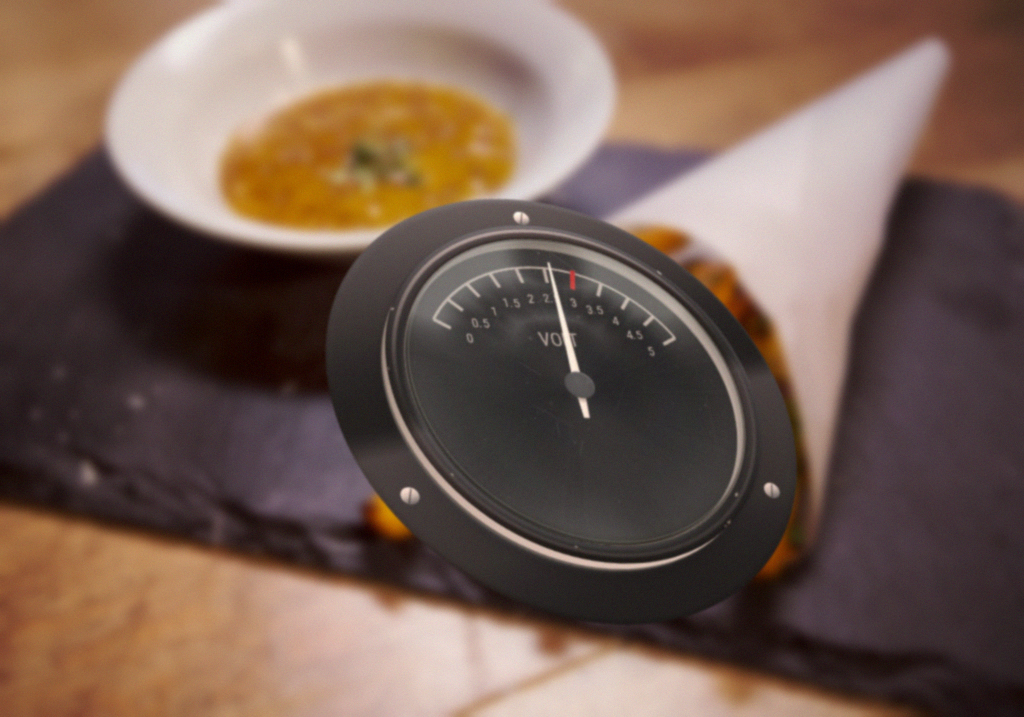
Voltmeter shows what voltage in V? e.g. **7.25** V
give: **2.5** V
